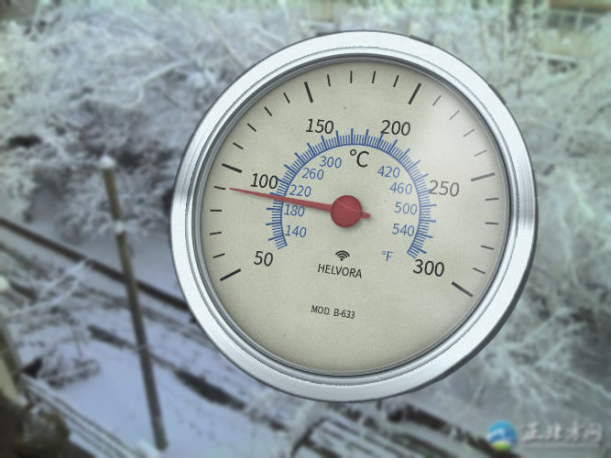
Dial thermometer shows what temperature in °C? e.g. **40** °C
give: **90** °C
